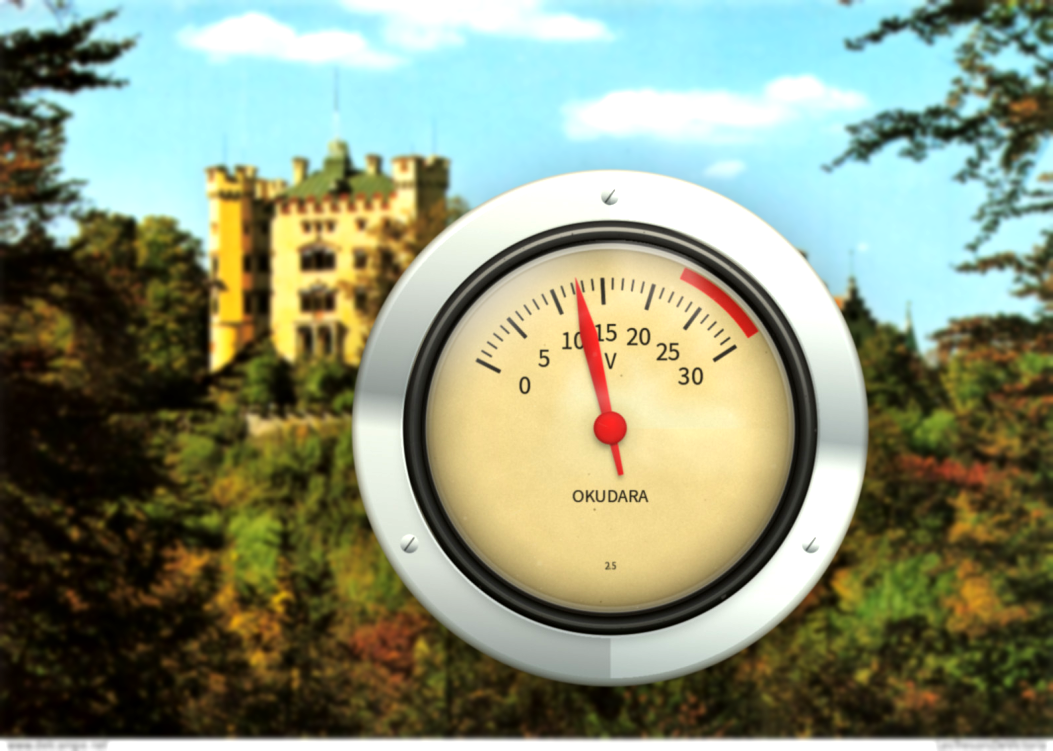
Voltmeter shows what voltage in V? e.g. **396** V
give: **12.5** V
